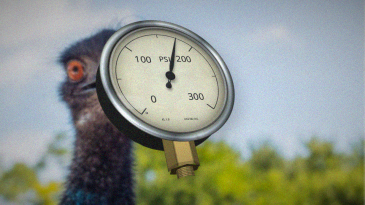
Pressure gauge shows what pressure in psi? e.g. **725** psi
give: **175** psi
